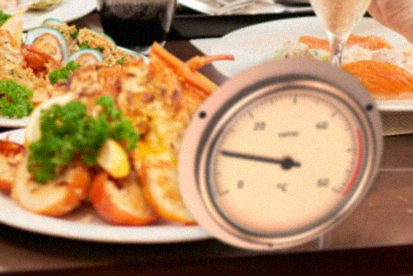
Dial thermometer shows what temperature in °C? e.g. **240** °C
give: **10** °C
